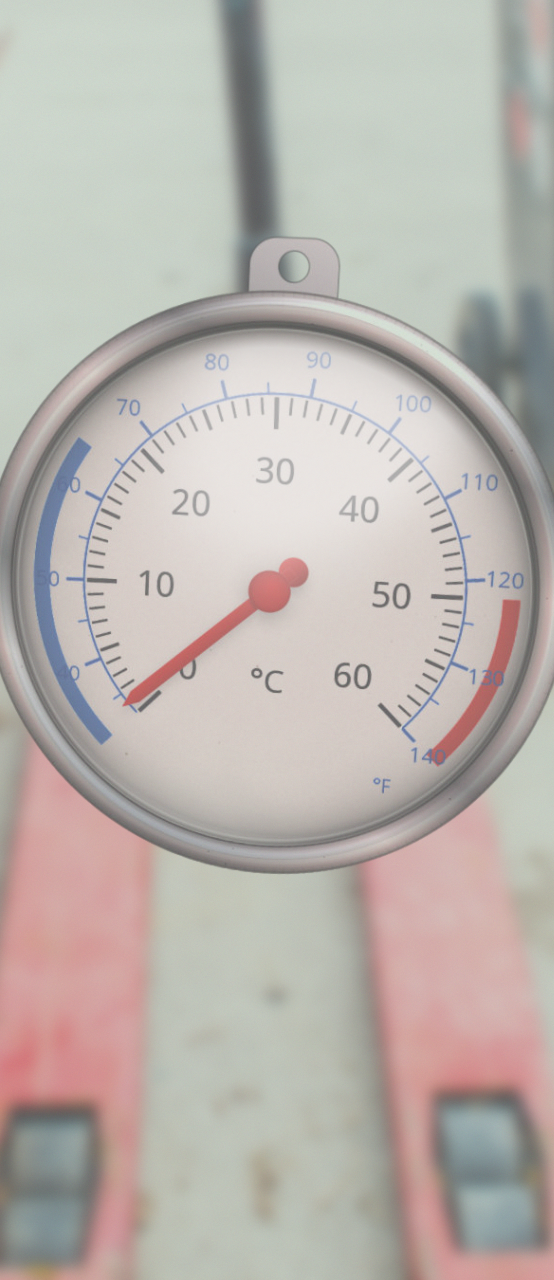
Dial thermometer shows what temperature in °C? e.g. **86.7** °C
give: **1** °C
